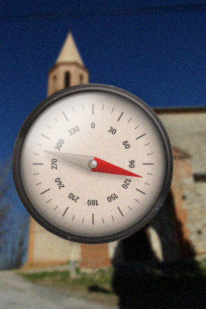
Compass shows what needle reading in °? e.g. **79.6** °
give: **105** °
